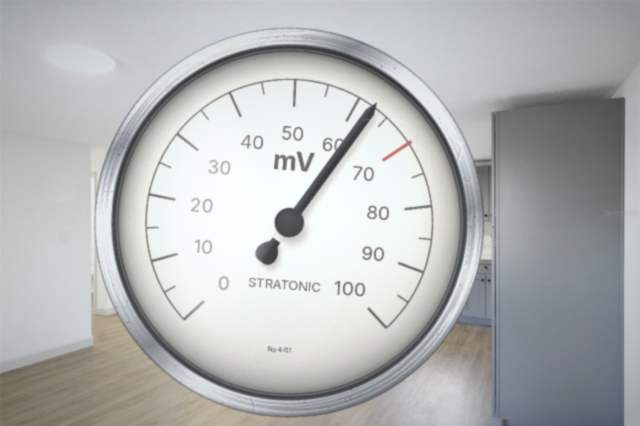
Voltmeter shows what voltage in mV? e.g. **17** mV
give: **62.5** mV
